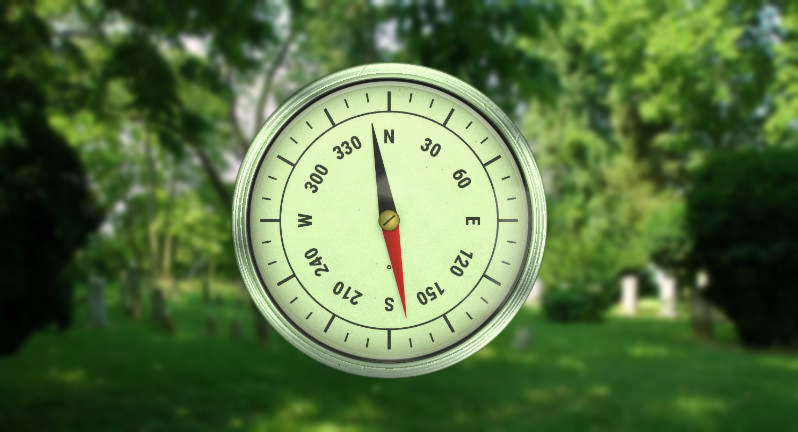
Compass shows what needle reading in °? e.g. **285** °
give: **170** °
